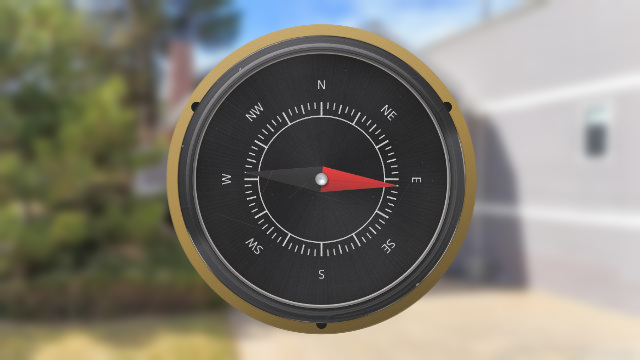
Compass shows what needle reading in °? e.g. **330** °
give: **95** °
